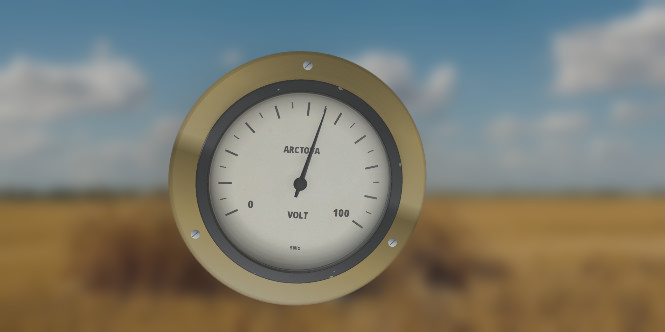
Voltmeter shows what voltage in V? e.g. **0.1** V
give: **55** V
